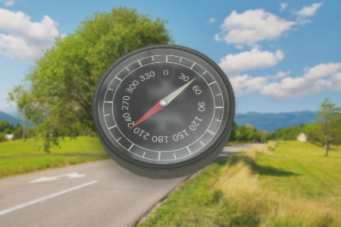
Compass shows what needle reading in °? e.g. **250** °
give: **225** °
